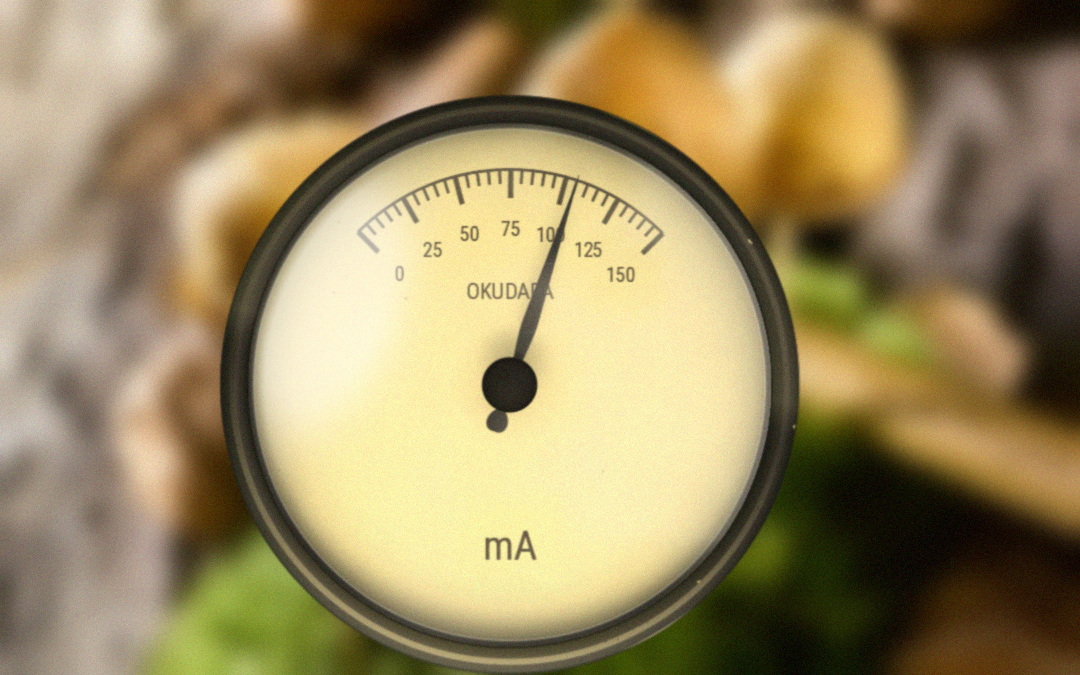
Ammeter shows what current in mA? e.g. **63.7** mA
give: **105** mA
